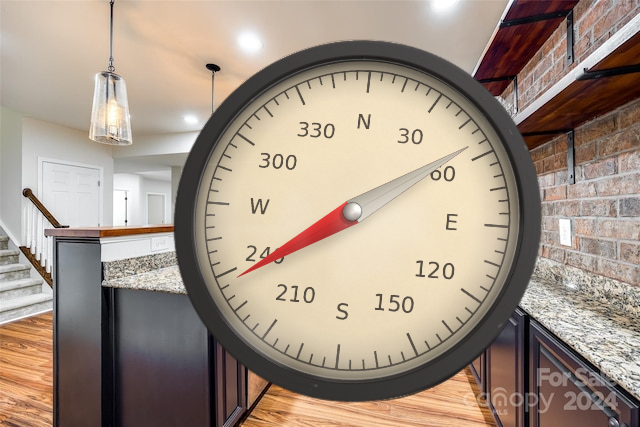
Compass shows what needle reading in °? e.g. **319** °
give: **235** °
